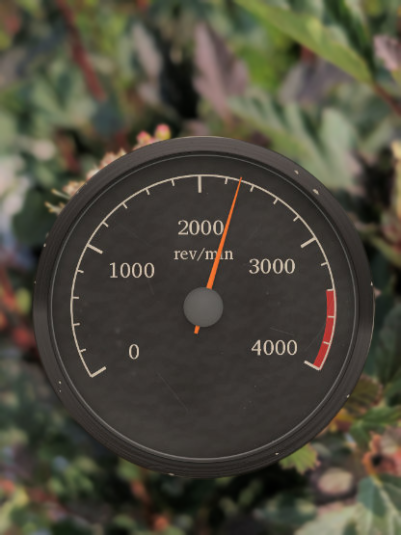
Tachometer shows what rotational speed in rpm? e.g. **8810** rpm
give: **2300** rpm
